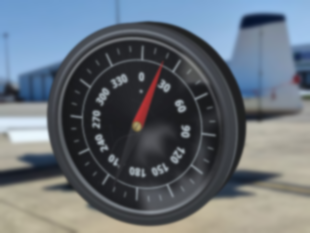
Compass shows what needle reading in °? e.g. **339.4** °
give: **20** °
